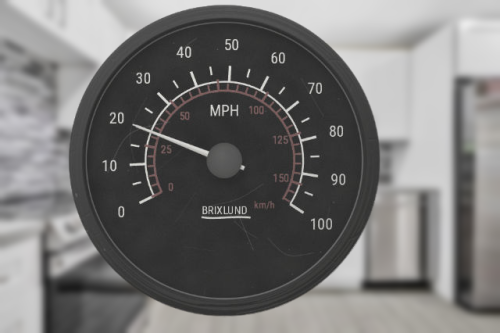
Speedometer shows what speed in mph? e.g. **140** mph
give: **20** mph
